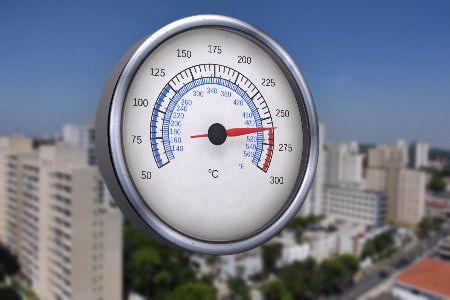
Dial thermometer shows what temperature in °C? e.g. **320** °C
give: **260** °C
